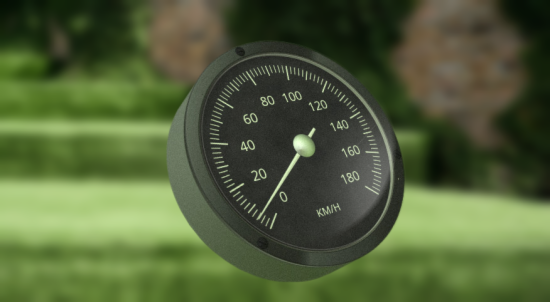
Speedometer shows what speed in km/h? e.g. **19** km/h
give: **6** km/h
